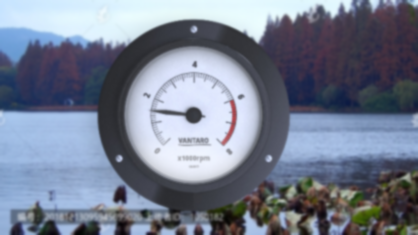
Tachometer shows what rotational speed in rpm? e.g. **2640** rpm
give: **1500** rpm
